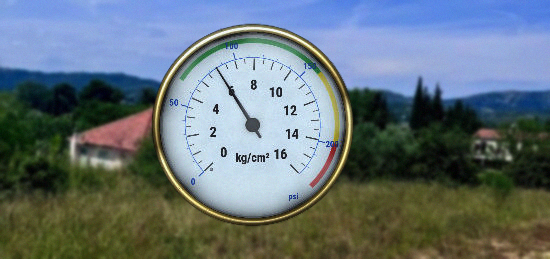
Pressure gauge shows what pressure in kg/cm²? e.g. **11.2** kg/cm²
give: **6** kg/cm²
